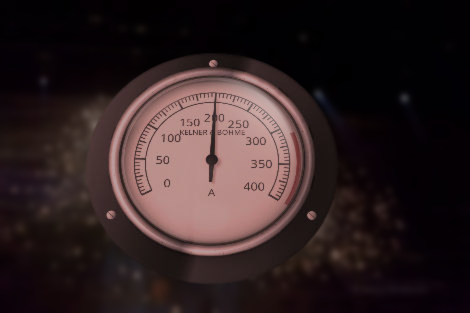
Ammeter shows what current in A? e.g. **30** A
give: **200** A
